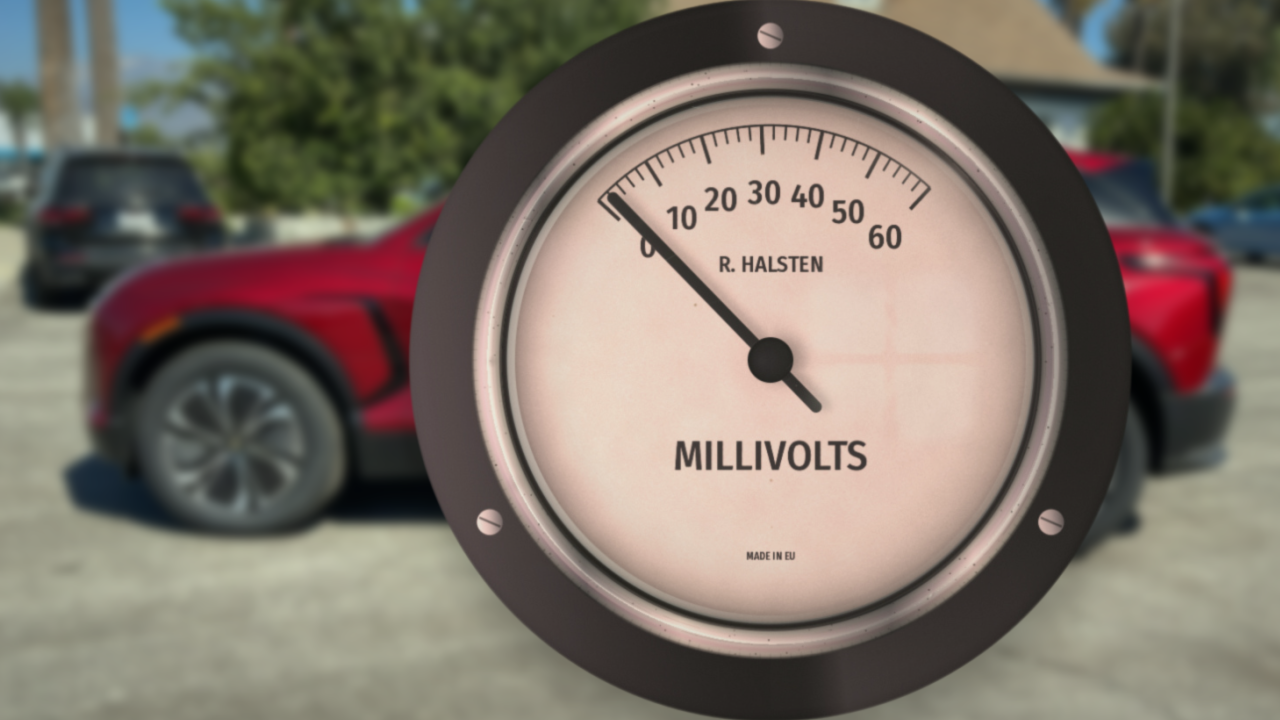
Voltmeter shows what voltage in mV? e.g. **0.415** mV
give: **2** mV
